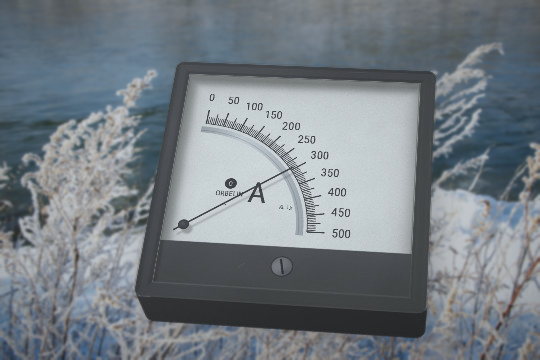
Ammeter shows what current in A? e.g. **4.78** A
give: **300** A
